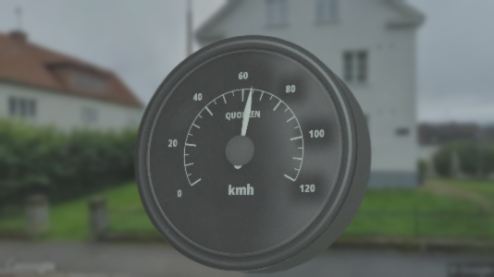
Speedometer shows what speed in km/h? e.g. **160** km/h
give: **65** km/h
